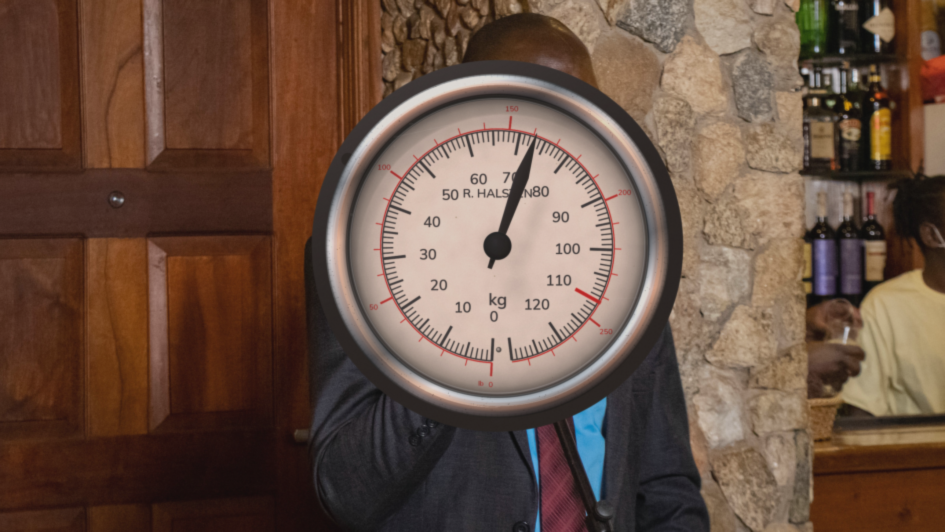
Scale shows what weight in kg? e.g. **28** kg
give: **73** kg
